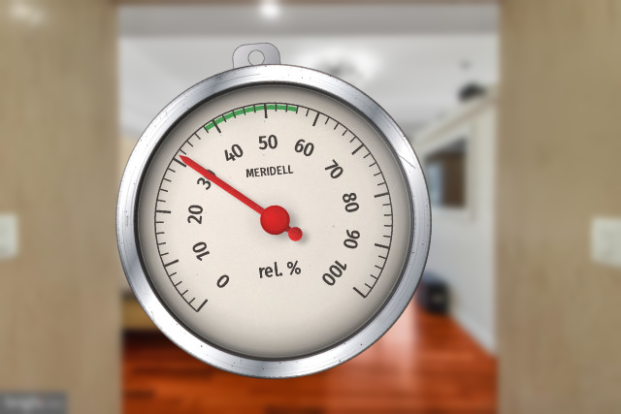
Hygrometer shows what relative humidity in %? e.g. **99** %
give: **31** %
